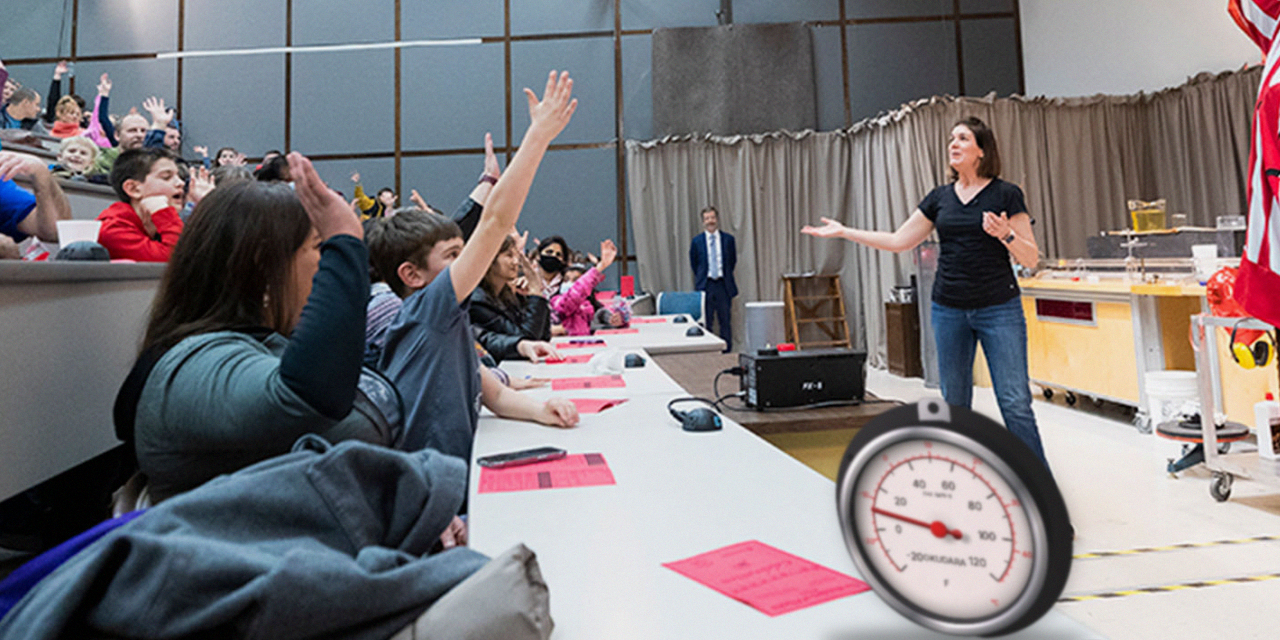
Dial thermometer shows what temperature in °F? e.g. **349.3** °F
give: **10** °F
